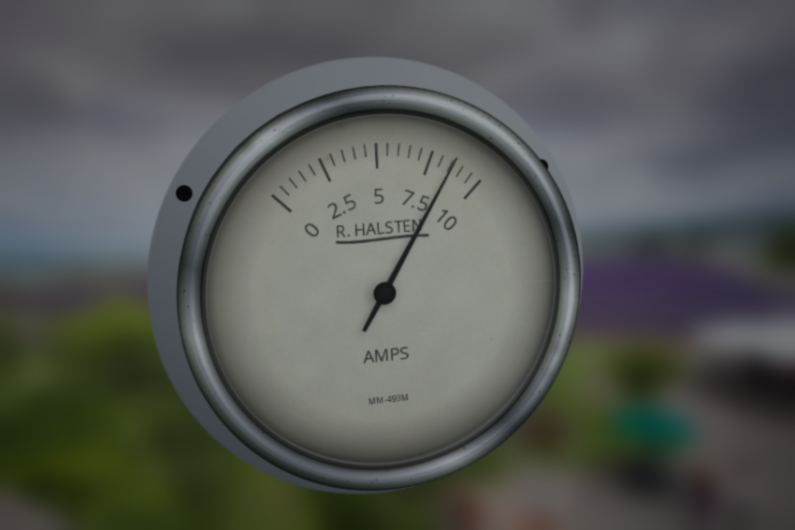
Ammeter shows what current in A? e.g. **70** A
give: **8.5** A
